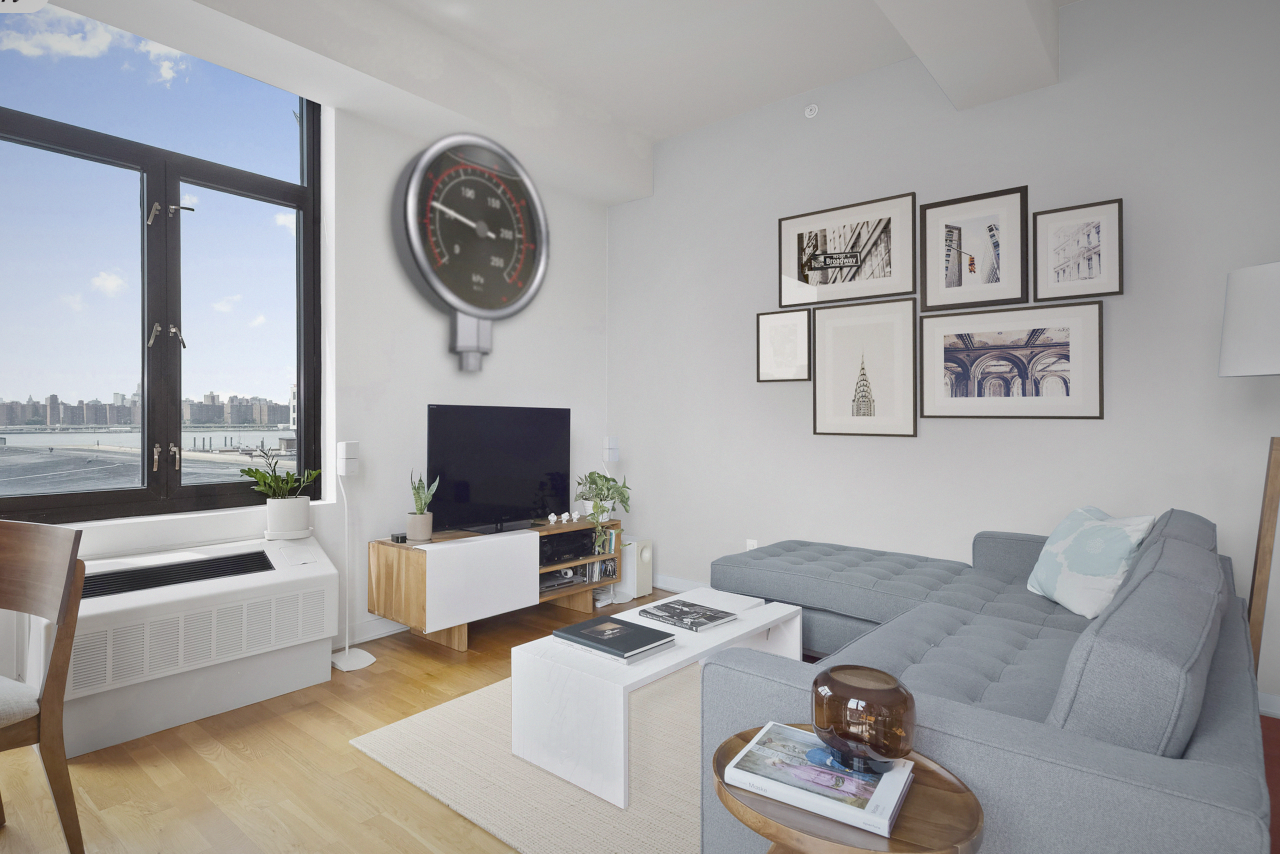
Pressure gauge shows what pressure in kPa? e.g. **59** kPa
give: **50** kPa
